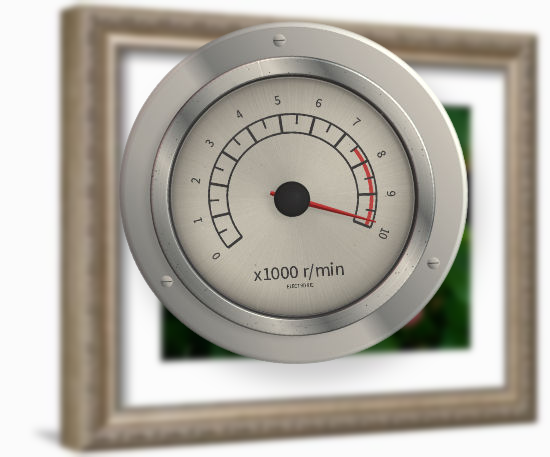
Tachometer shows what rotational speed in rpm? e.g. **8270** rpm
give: **9750** rpm
